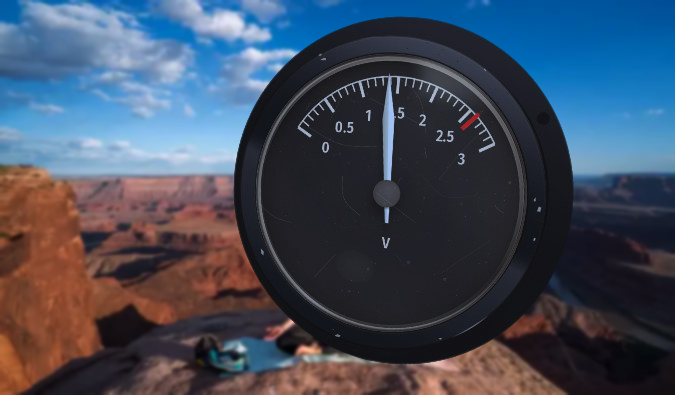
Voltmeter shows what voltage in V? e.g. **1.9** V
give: **1.4** V
